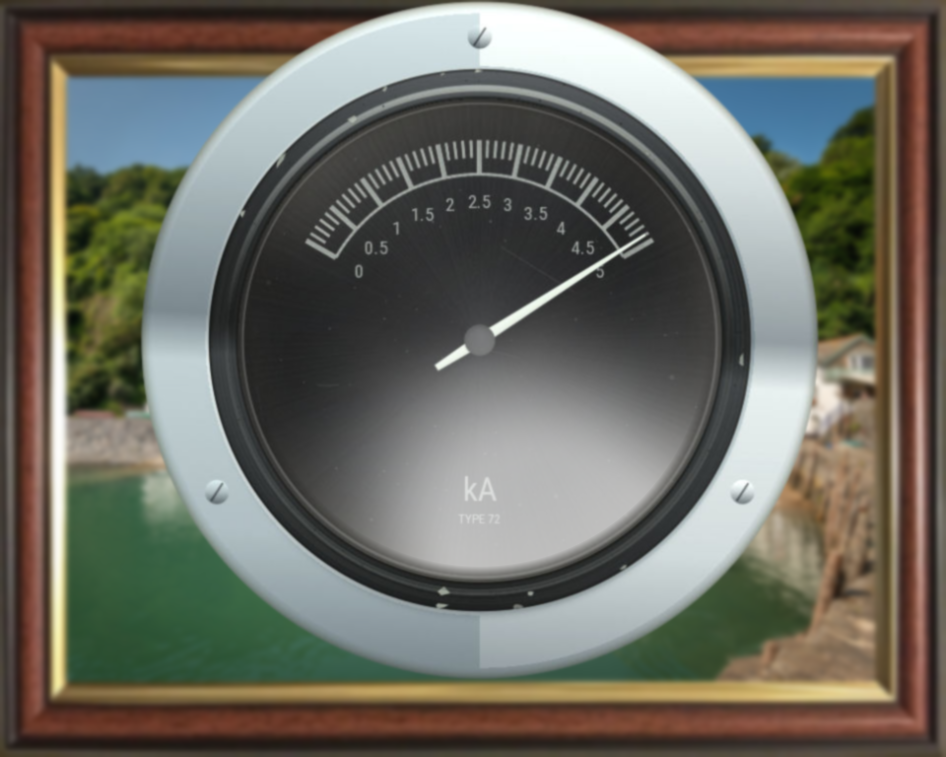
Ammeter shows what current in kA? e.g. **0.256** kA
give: **4.9** kA
